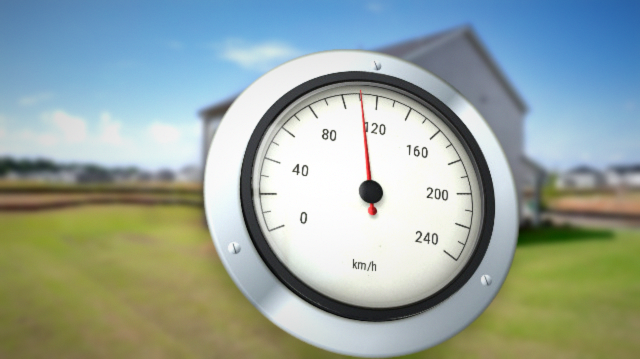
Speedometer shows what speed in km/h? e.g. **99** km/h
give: **110** km/h
